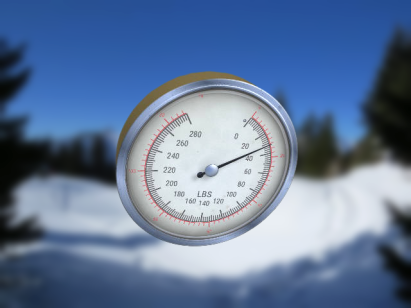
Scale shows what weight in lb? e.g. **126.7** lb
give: **30** lb
